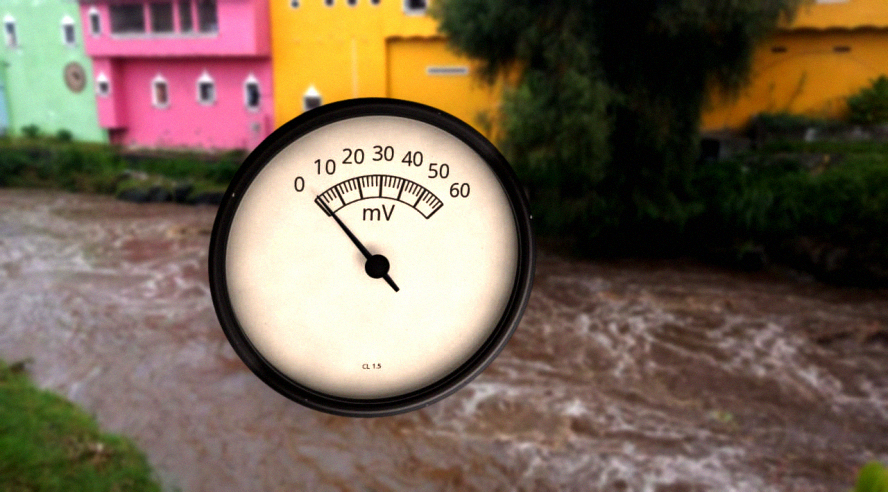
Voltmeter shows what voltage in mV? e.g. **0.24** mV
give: **2** mV
